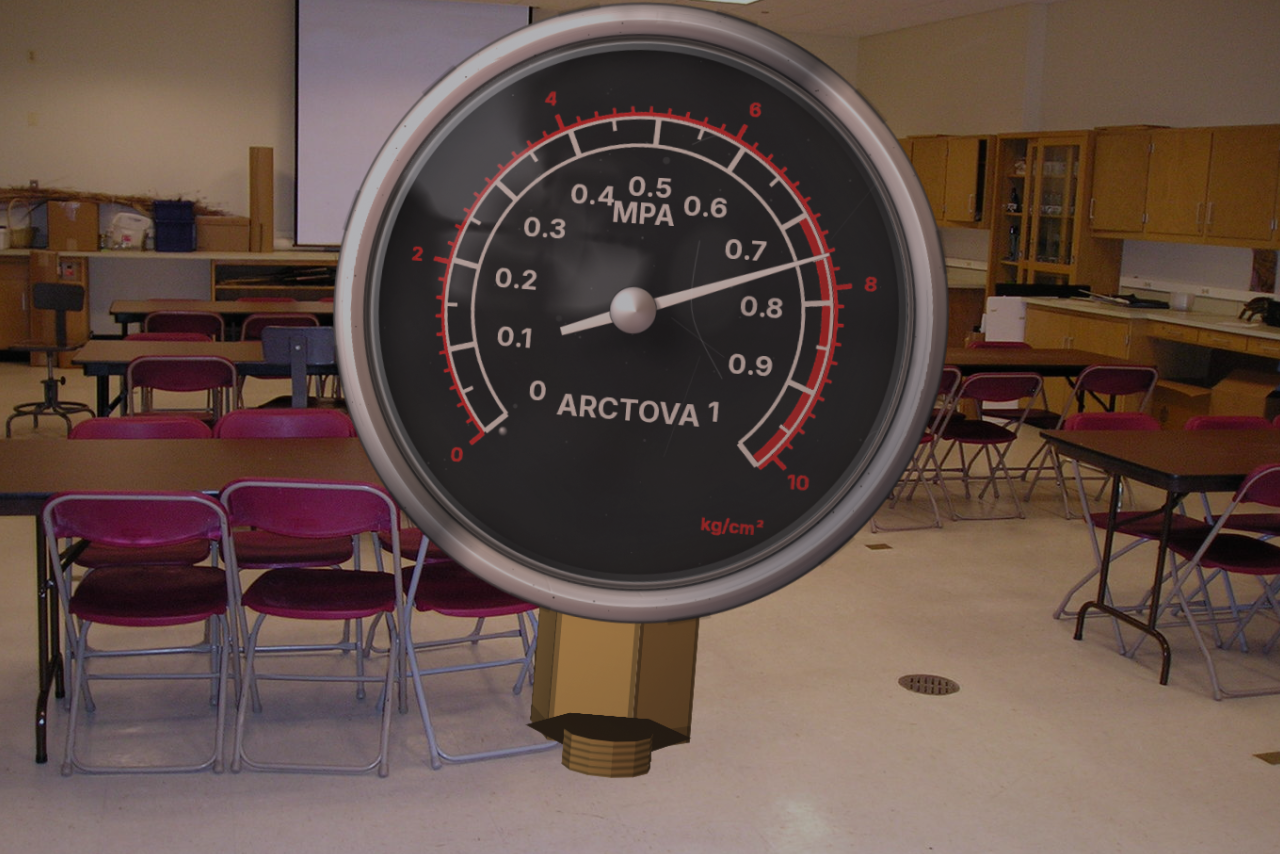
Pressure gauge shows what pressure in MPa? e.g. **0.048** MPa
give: **0.75** MPa
